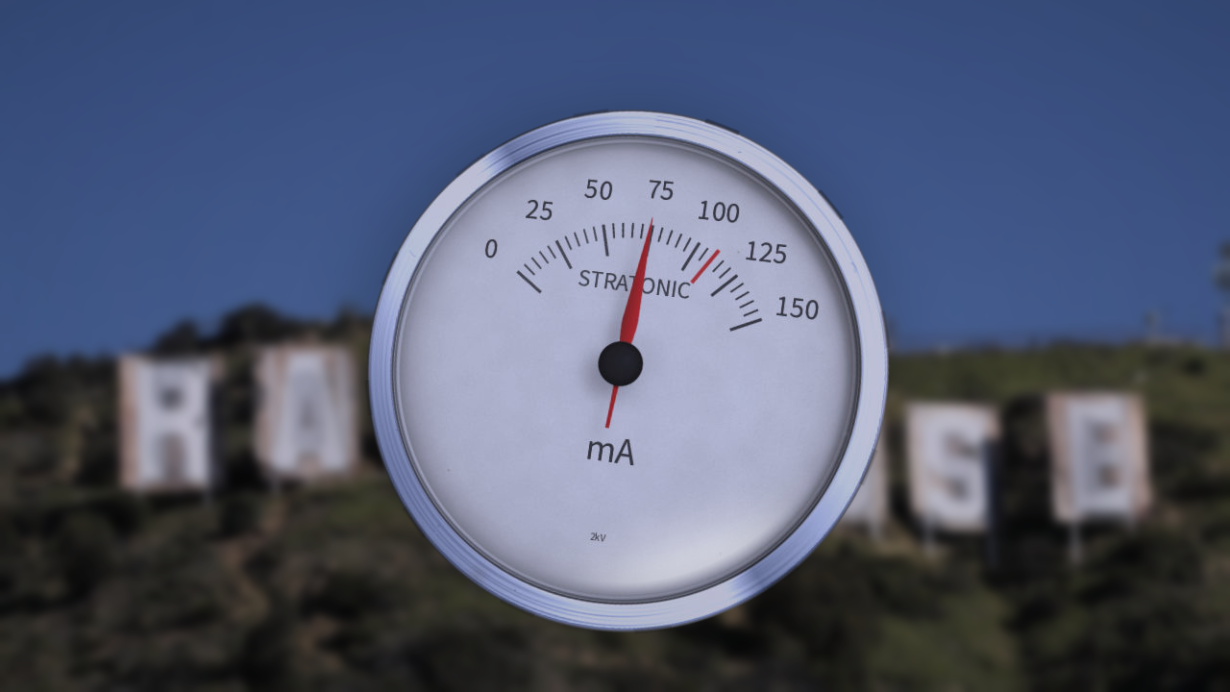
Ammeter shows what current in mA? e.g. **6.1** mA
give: **75** mA
